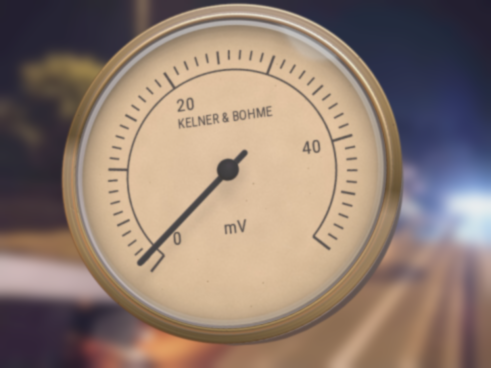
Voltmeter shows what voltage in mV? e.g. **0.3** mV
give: **1** mV
